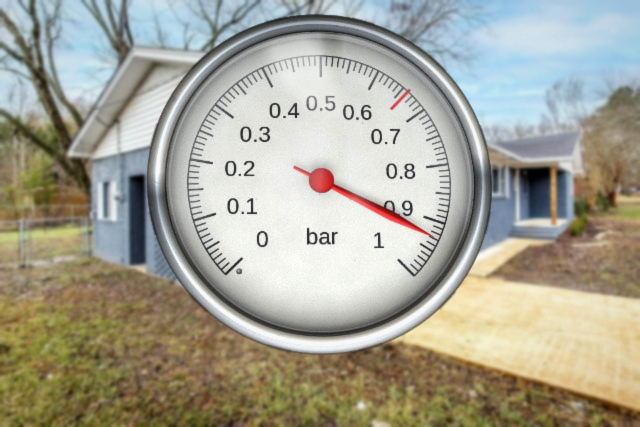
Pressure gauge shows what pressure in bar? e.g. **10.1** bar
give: **0.93** bar
